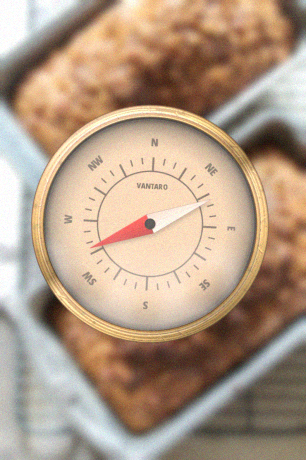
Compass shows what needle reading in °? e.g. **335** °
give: **245** °
